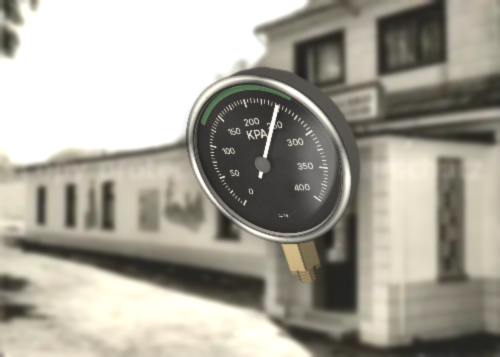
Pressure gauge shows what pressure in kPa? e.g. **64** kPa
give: **250** kPa
